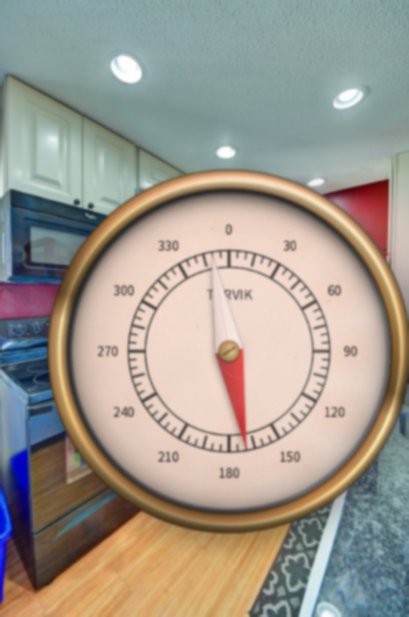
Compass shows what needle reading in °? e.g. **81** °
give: **170** °
